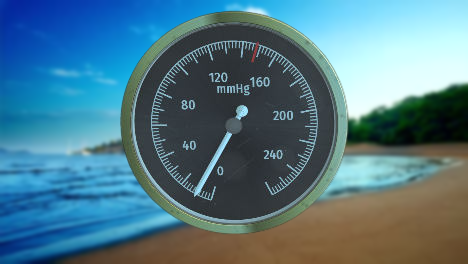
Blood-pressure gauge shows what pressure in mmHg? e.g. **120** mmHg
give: **10** mmHg
